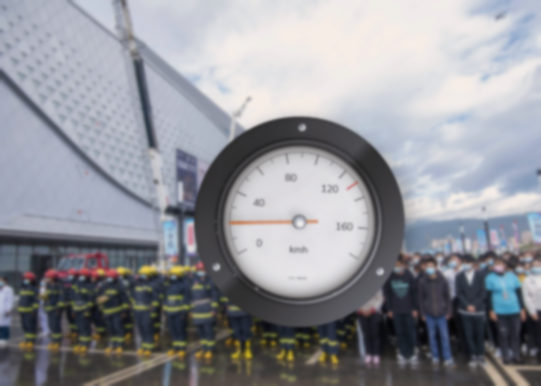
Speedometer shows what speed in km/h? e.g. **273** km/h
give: **20** km/h
